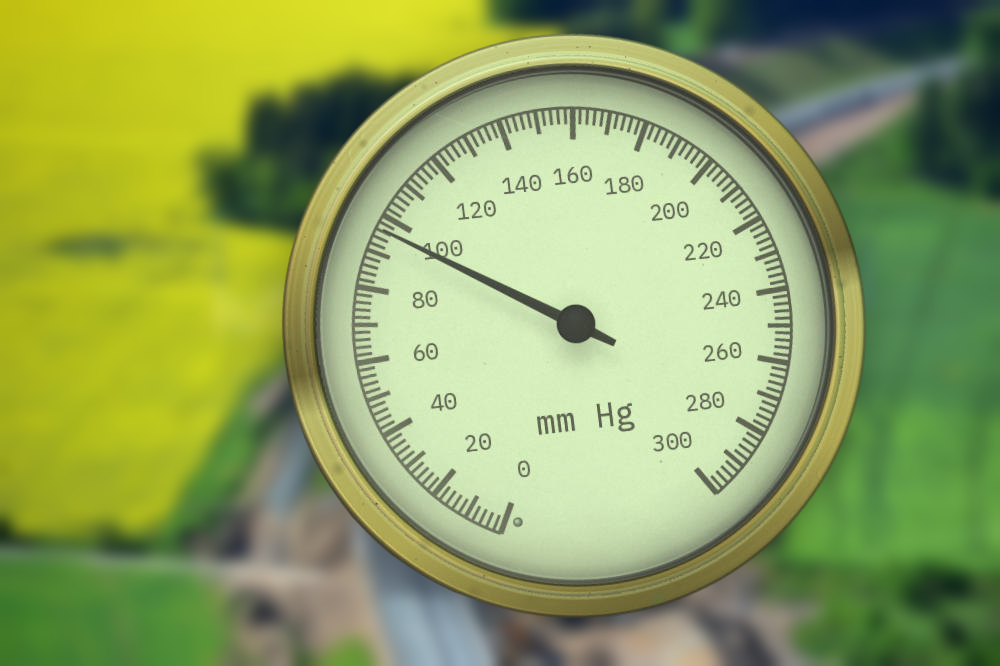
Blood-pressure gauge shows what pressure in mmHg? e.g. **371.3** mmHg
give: **96** mmHg
